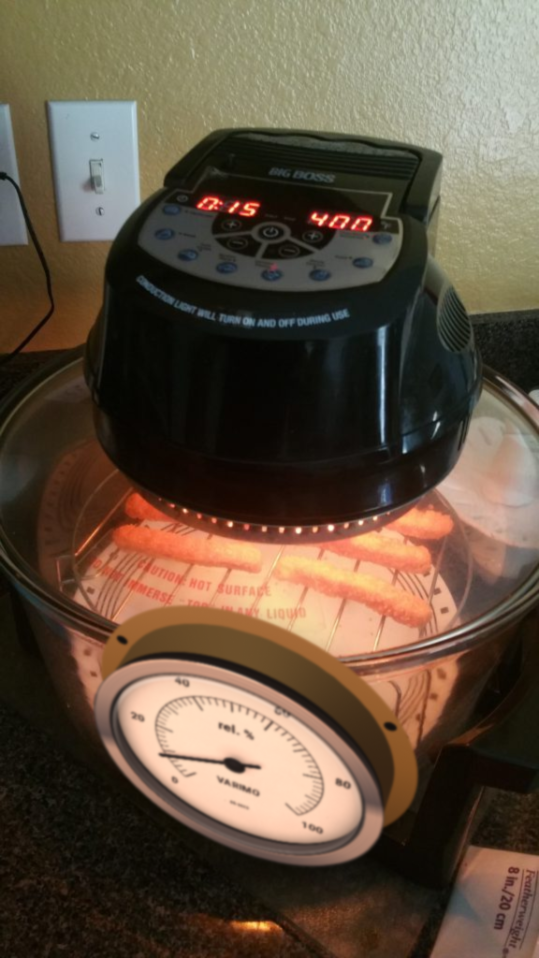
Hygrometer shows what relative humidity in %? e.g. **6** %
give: **10** %
